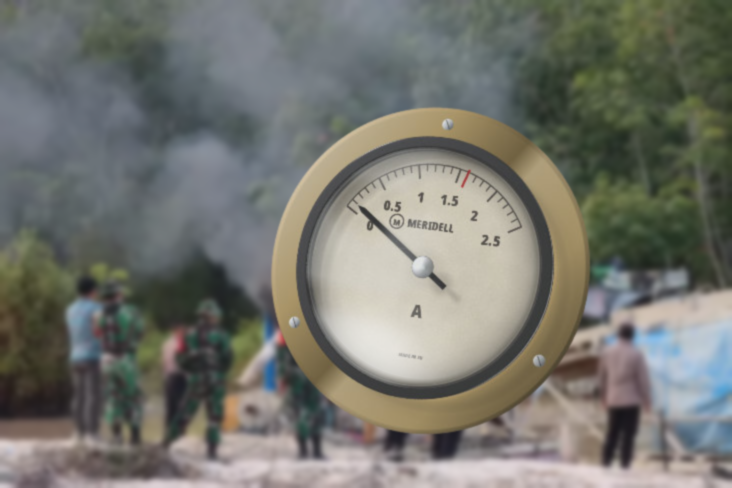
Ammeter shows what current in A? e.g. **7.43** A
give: **0.1** A
